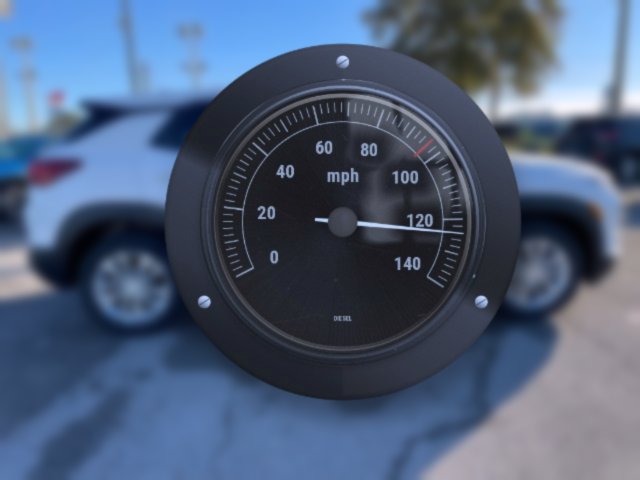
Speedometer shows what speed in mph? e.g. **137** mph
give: **124** mph
